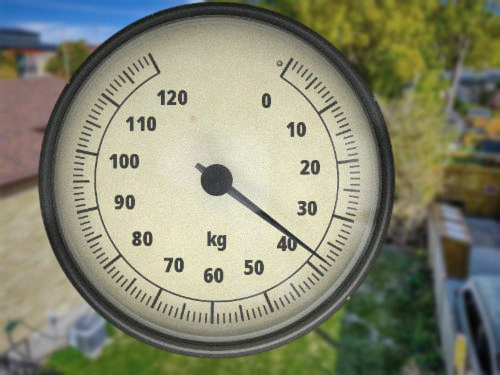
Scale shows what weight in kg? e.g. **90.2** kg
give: **38** kg
